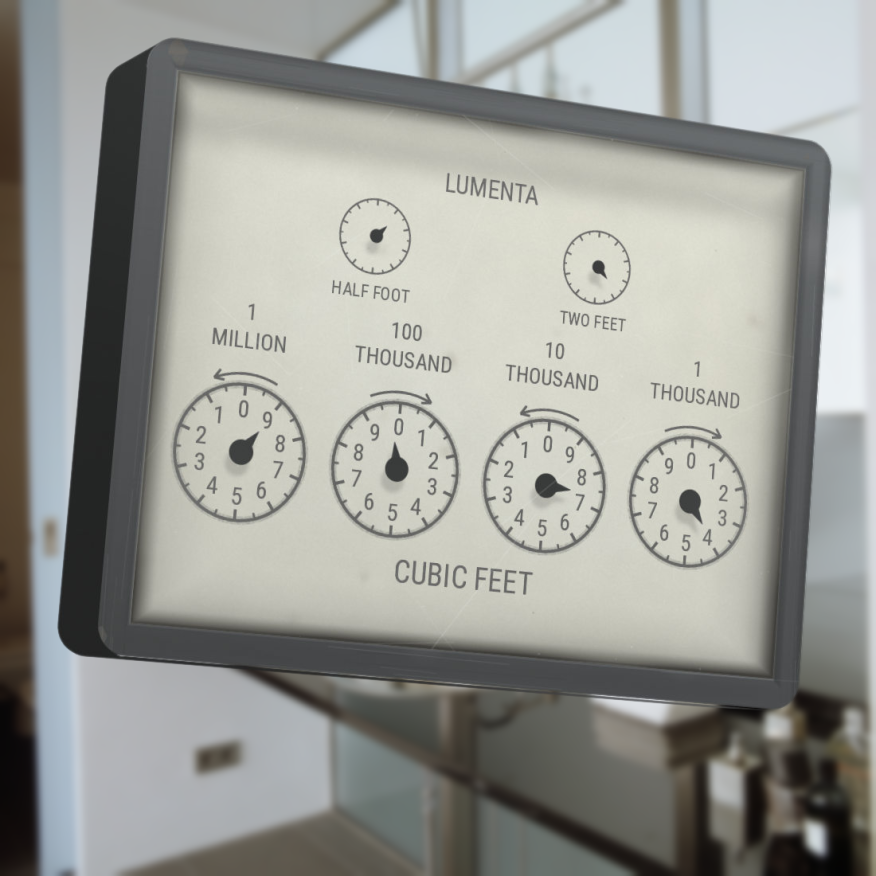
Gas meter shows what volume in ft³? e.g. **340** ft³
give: **897400** ft³
